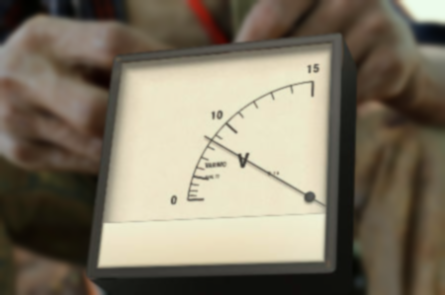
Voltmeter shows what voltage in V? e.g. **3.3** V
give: **8.5** V
